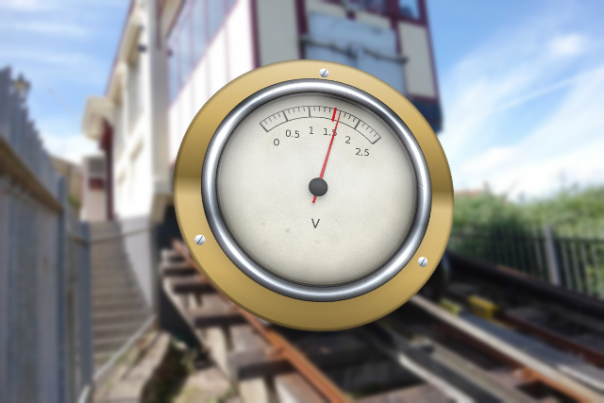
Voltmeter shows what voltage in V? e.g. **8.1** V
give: **1.6** V
